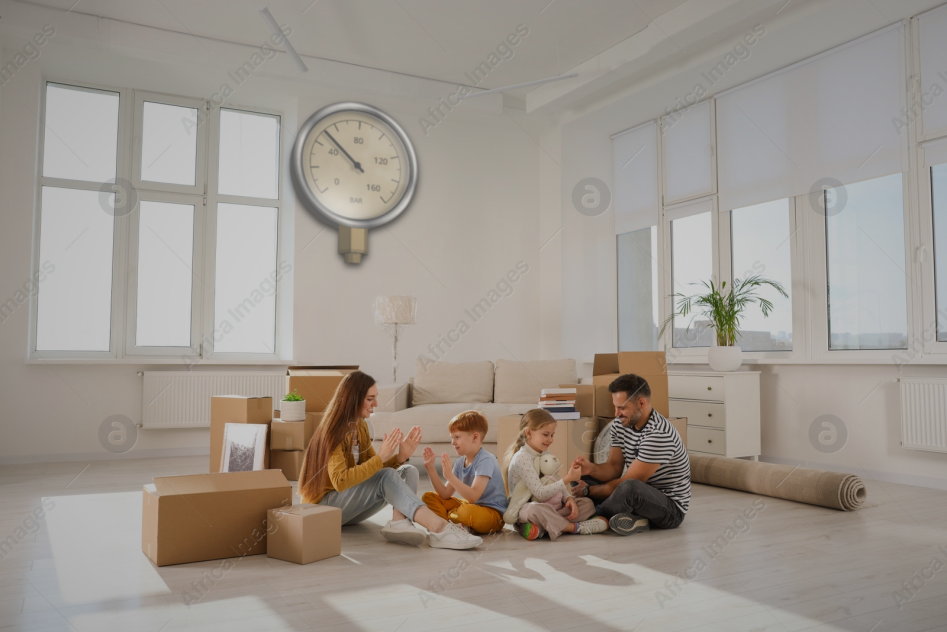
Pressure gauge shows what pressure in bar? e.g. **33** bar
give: **50** bar
